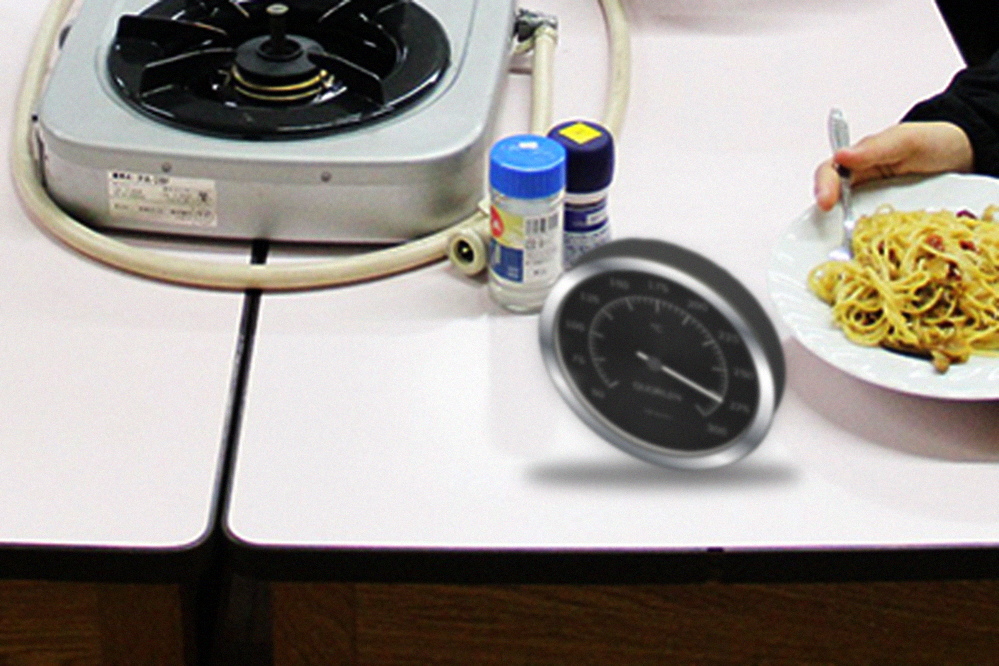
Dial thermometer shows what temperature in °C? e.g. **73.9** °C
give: **275** °C
